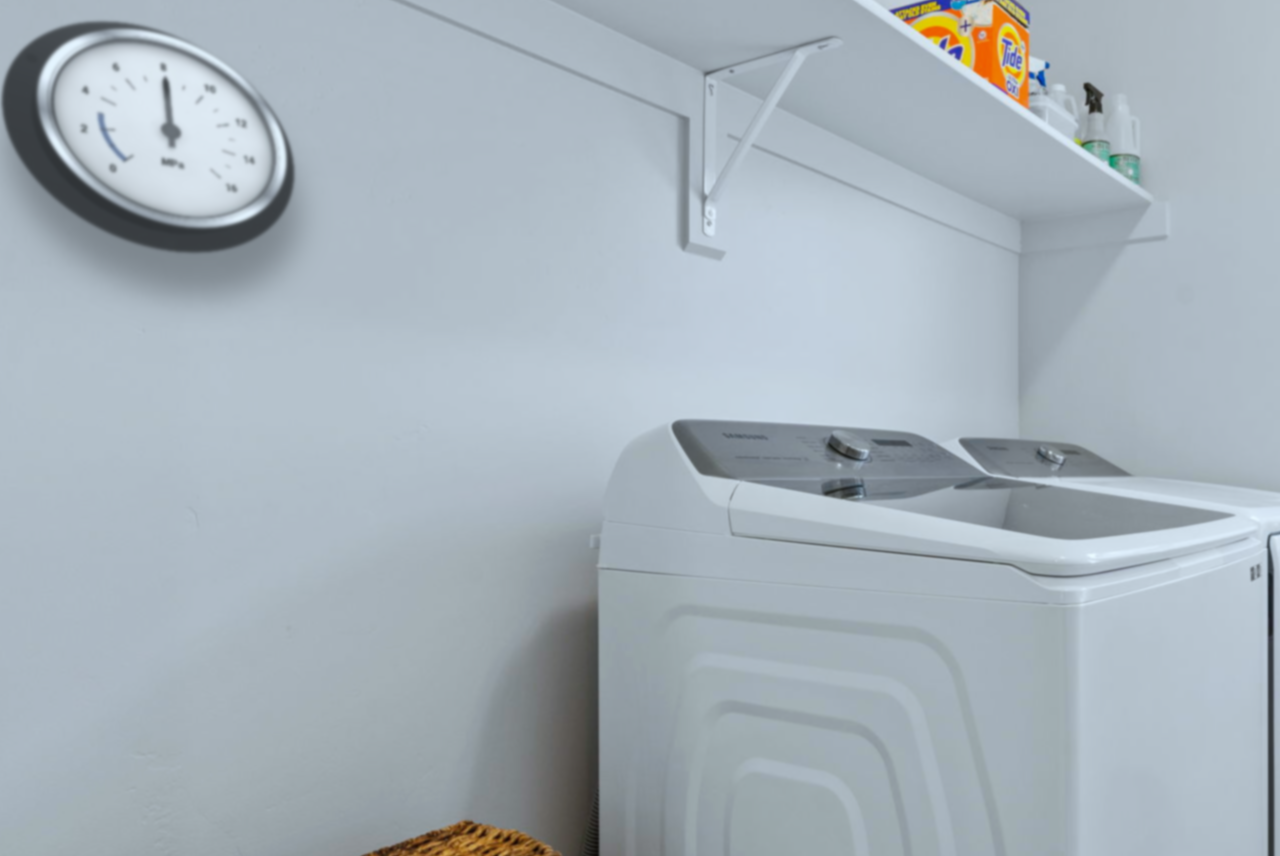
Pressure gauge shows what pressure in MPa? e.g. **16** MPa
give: **8** MPa
